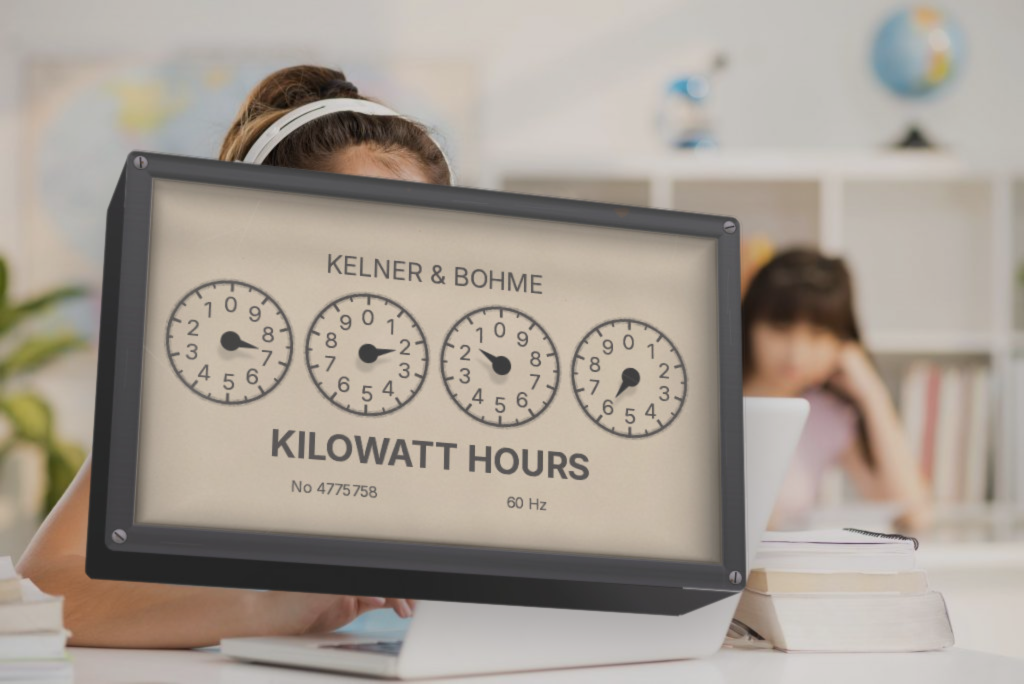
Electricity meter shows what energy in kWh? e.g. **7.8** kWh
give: **7216** kWh
